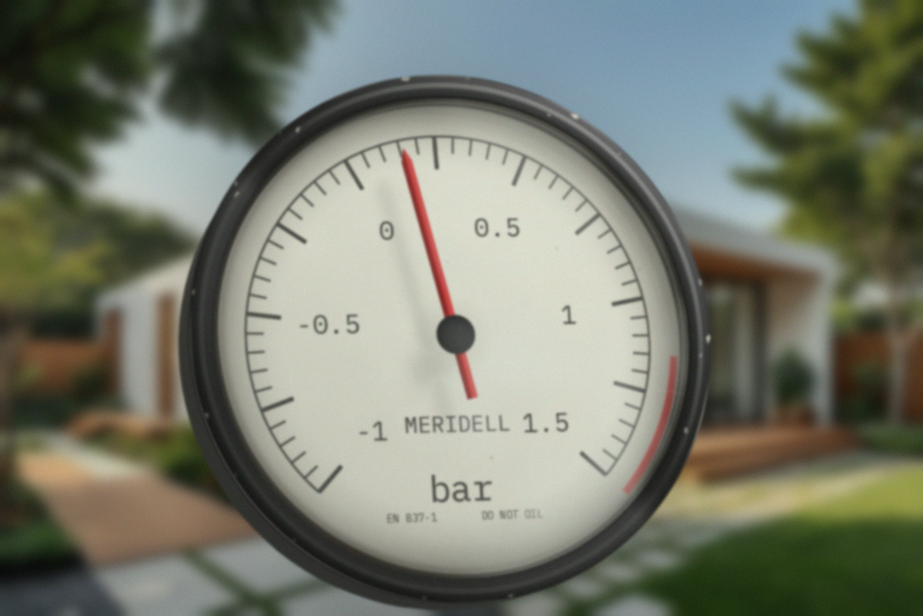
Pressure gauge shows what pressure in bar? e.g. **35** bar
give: **0.15** bar
